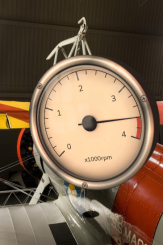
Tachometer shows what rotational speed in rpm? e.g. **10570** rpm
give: **3600** rpm
